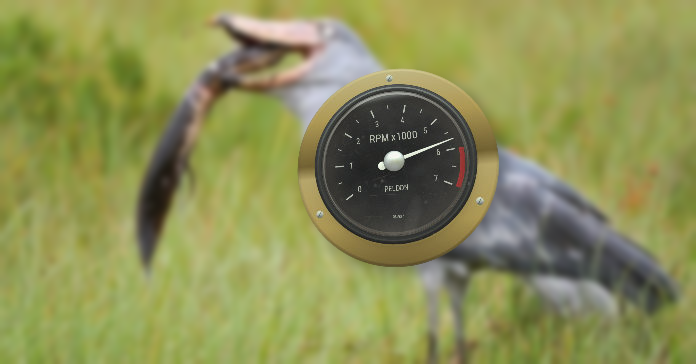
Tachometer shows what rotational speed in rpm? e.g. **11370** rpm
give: **5750** rpm
